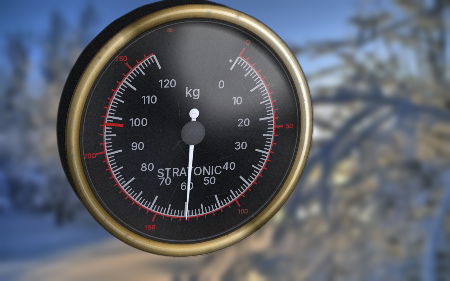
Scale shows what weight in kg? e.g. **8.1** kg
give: **60** kg
